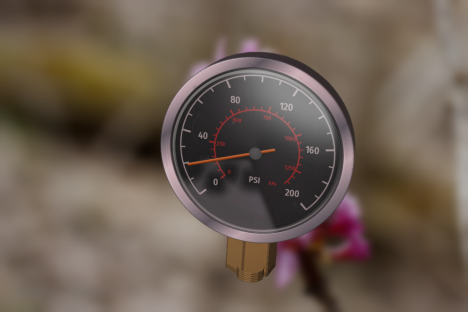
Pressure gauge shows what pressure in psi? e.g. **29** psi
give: **20** psi
